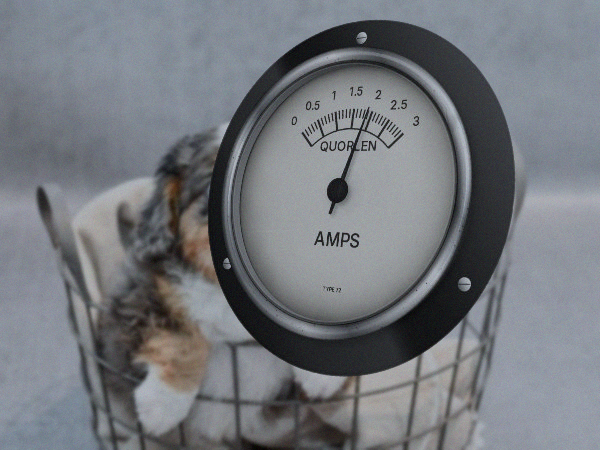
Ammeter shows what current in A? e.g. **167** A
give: **2** A
